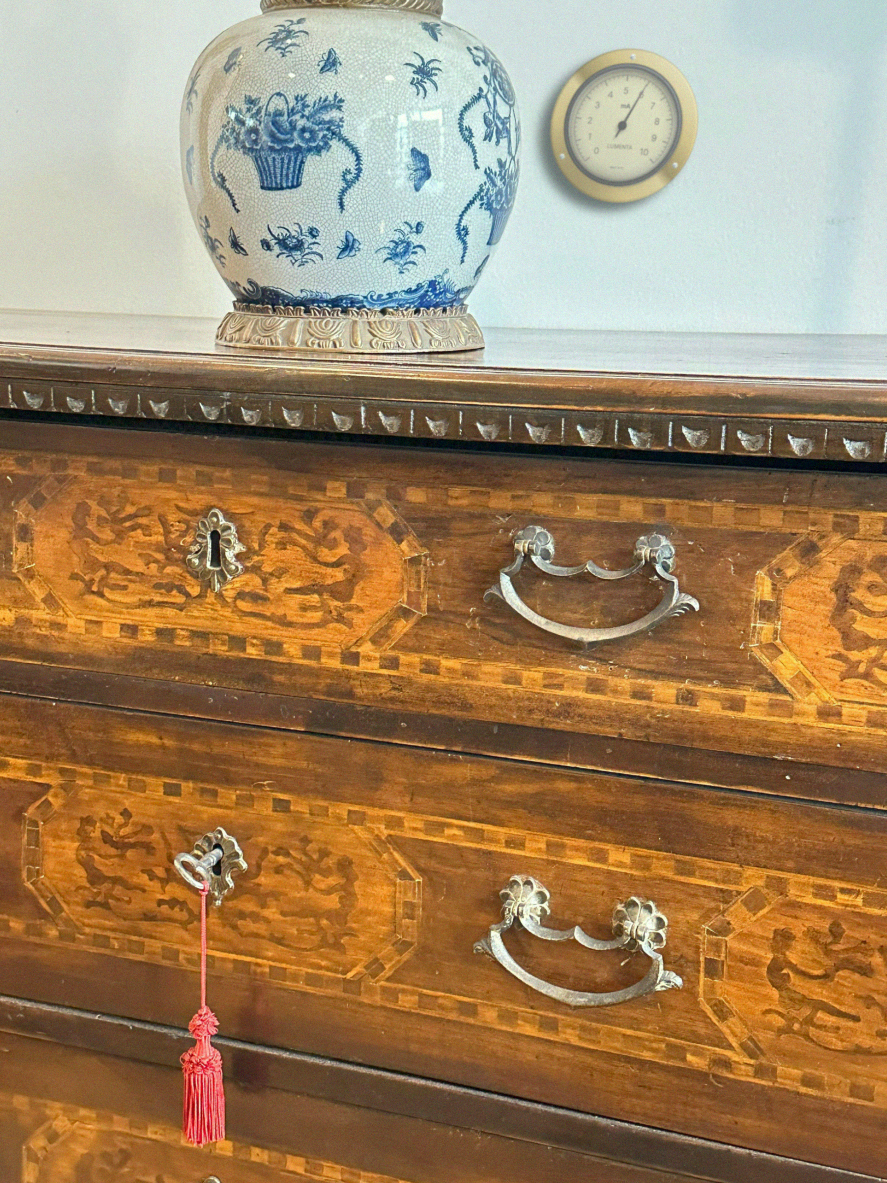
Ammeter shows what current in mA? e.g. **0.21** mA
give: **6** mA
